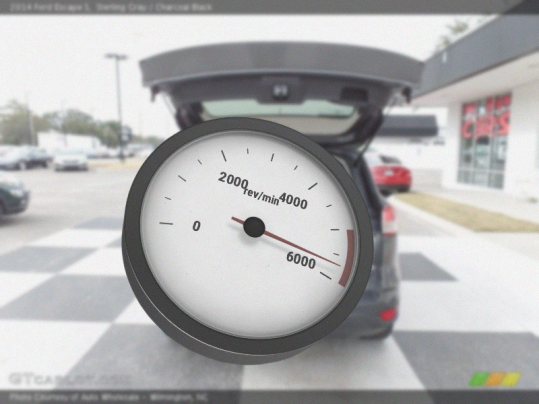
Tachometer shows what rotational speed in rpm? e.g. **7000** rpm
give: **5750** rpm
